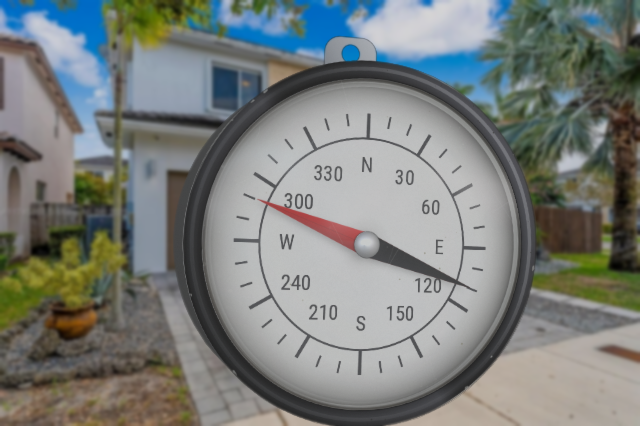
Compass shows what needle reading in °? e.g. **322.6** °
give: **290** °
